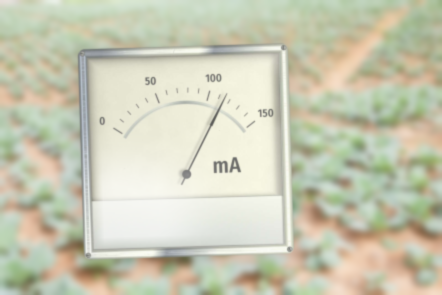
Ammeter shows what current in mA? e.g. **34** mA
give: **115** mA
